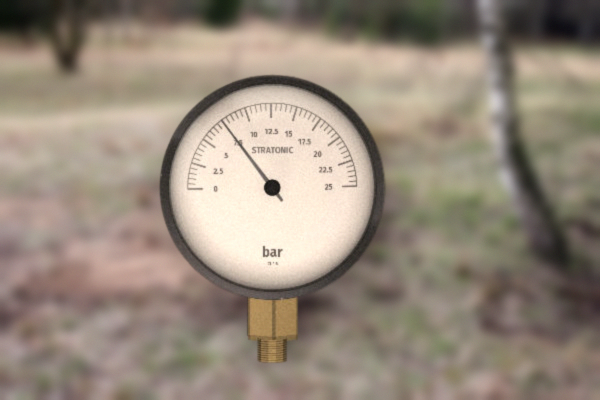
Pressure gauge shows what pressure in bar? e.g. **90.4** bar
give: **7.5** bar
